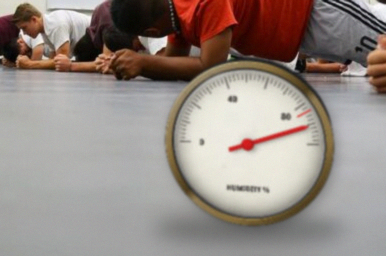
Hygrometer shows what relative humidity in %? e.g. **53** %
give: **90** %
